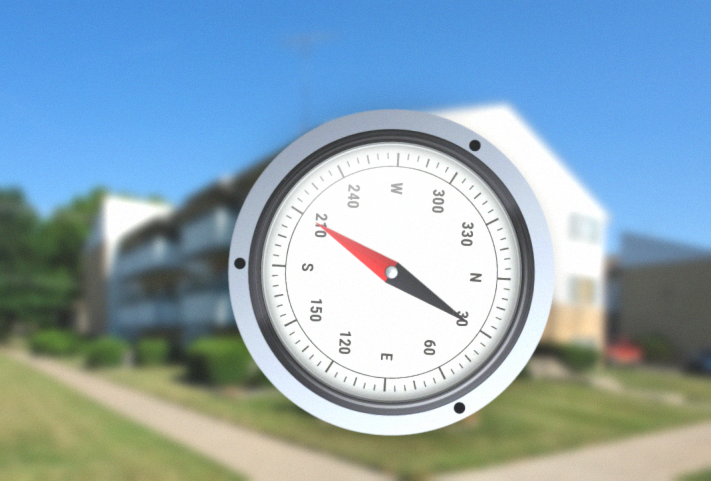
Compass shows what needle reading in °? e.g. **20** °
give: **210** °
